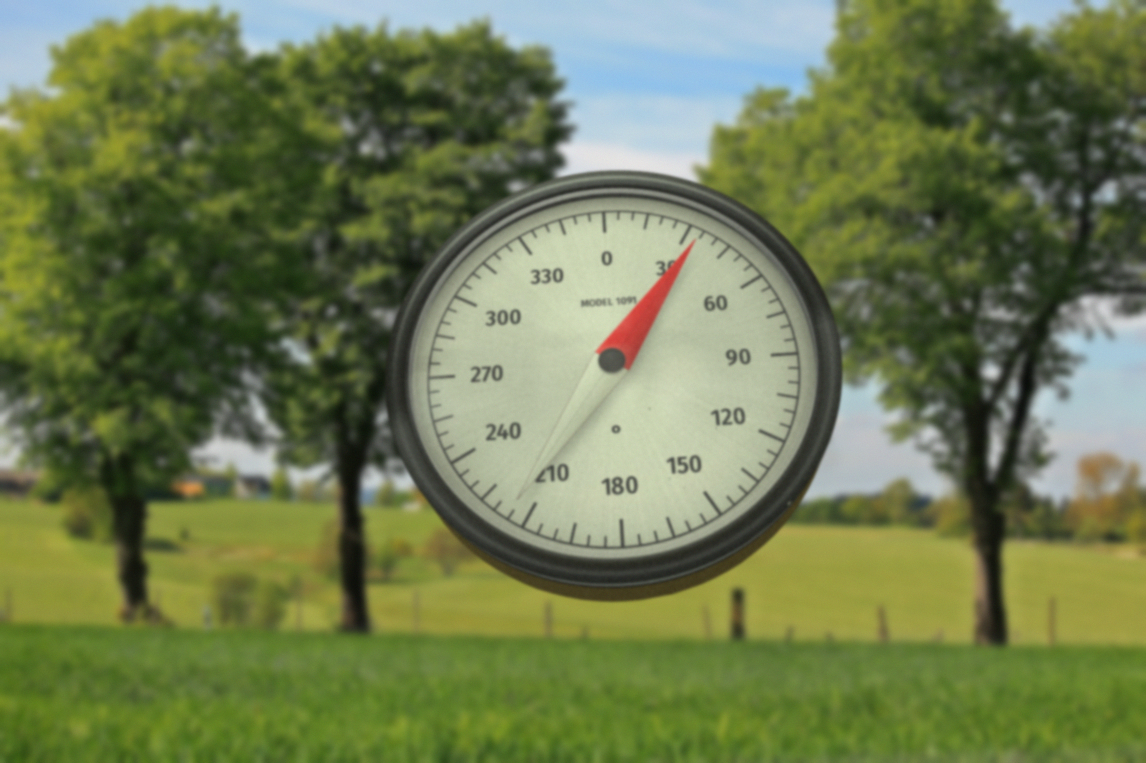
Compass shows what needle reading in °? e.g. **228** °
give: **35** °
